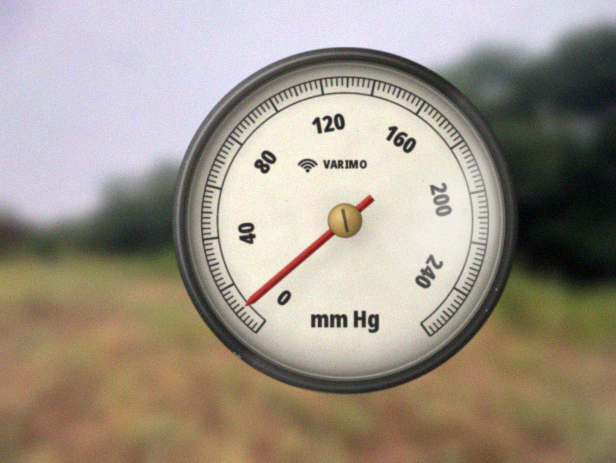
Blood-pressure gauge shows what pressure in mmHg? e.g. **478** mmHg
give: **10** mmHg
